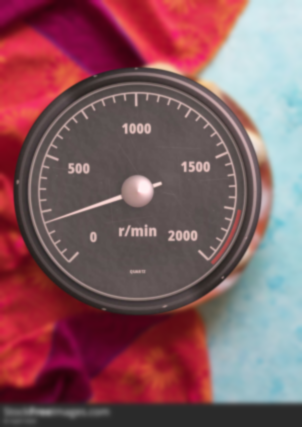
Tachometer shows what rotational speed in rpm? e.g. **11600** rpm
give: **200** rpm
